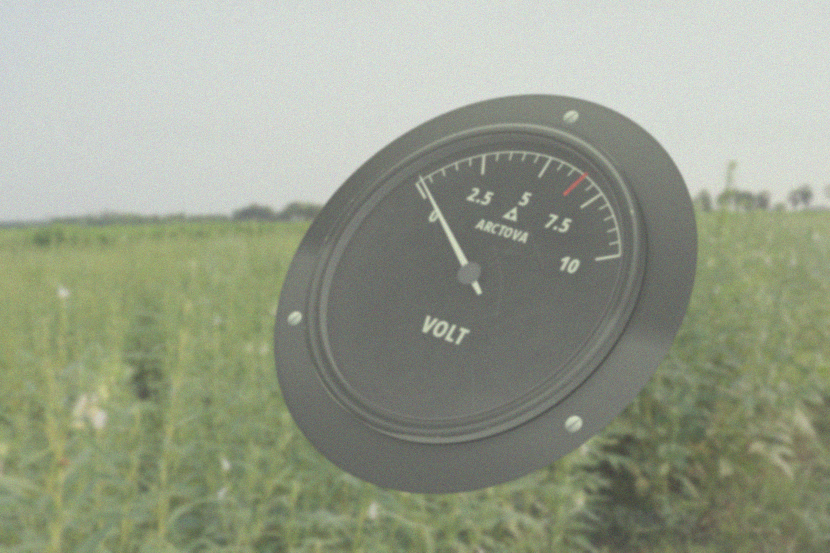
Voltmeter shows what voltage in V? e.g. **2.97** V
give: **0.25** V
